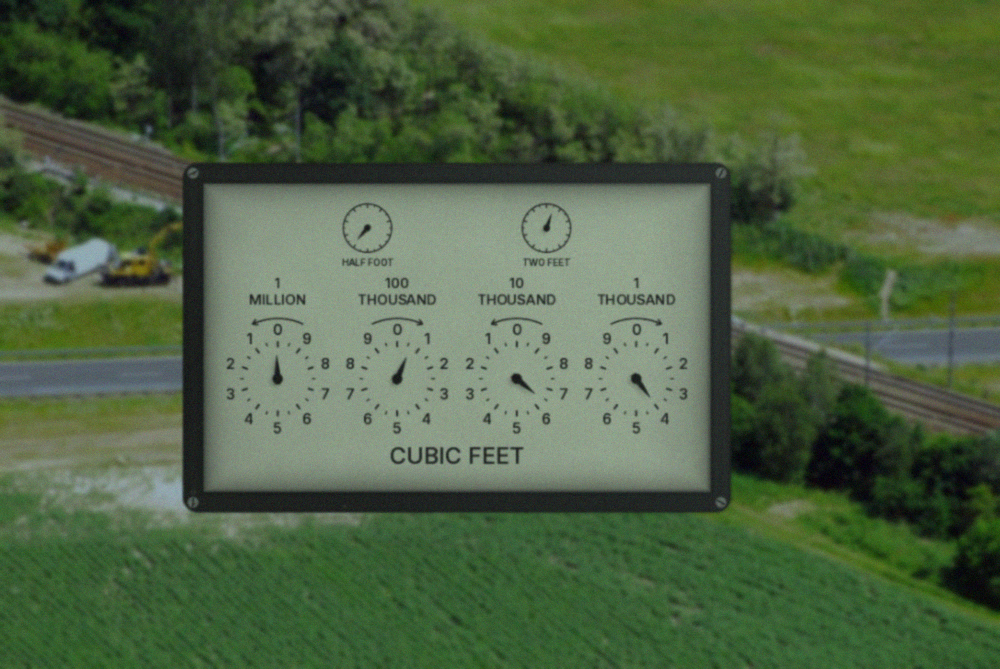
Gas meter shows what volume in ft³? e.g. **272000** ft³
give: **6400** ft³
